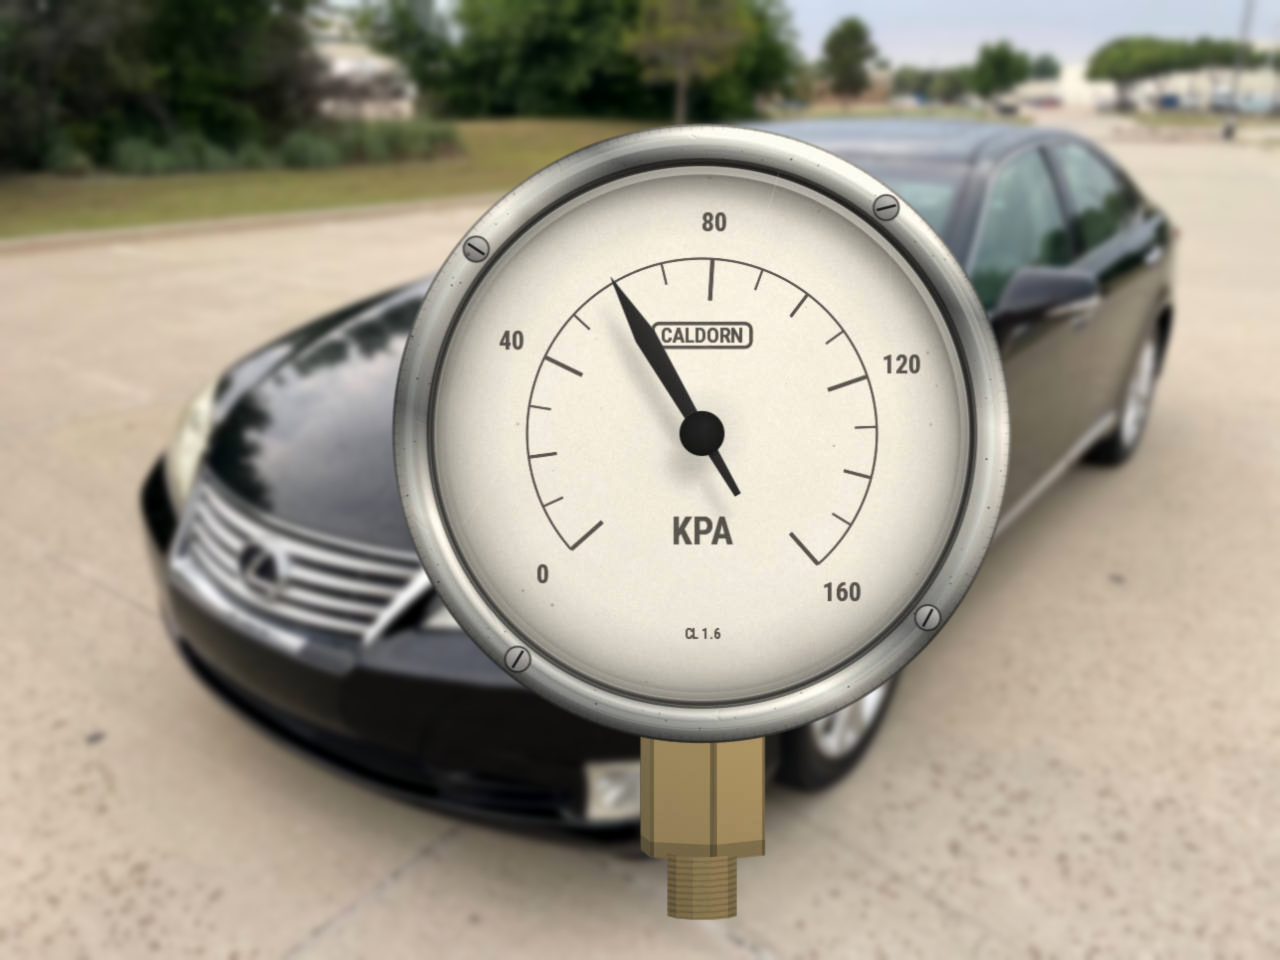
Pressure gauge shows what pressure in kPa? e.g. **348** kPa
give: **60** kPa
